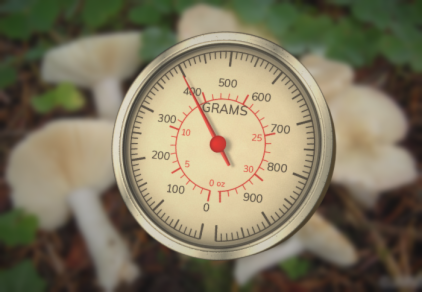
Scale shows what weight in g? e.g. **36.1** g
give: **400** g
